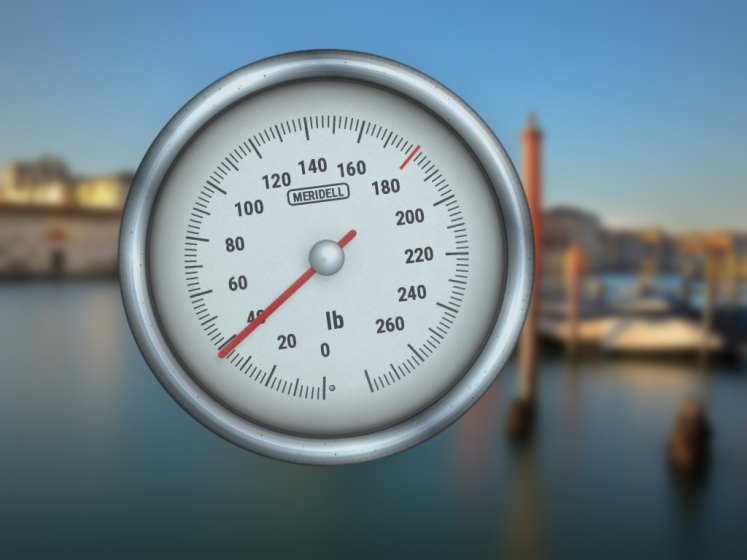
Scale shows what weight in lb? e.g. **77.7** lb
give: **38** lb
